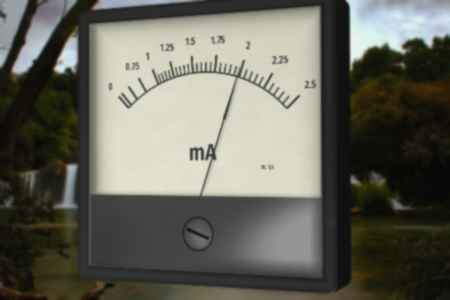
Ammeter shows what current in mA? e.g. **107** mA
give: **2** mA
